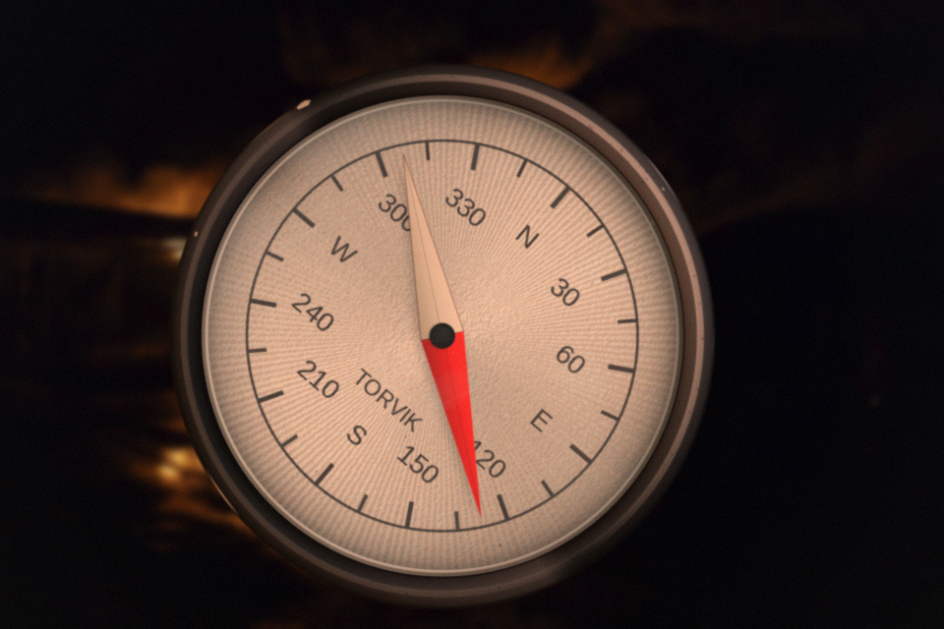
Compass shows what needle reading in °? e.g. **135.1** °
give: **127.5** °
